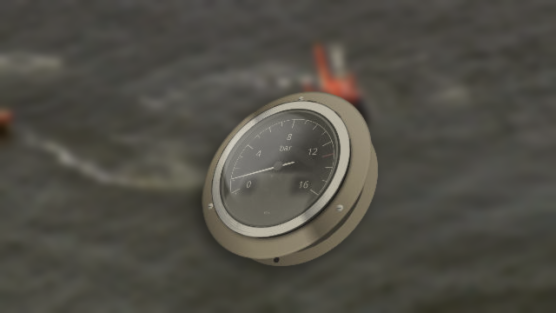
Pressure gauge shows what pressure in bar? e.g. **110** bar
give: **1** bar
